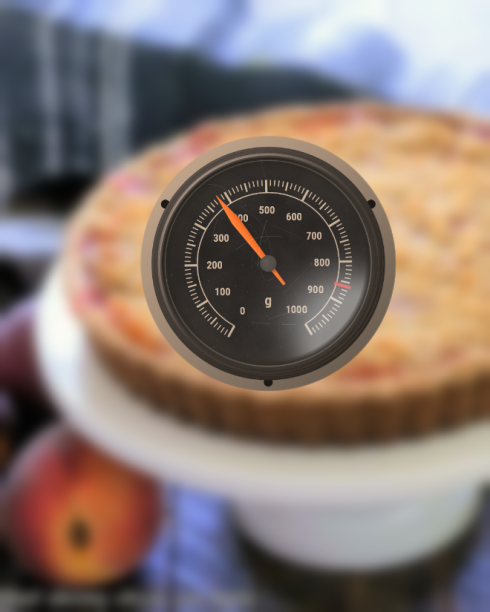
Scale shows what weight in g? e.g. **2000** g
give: **380** g
